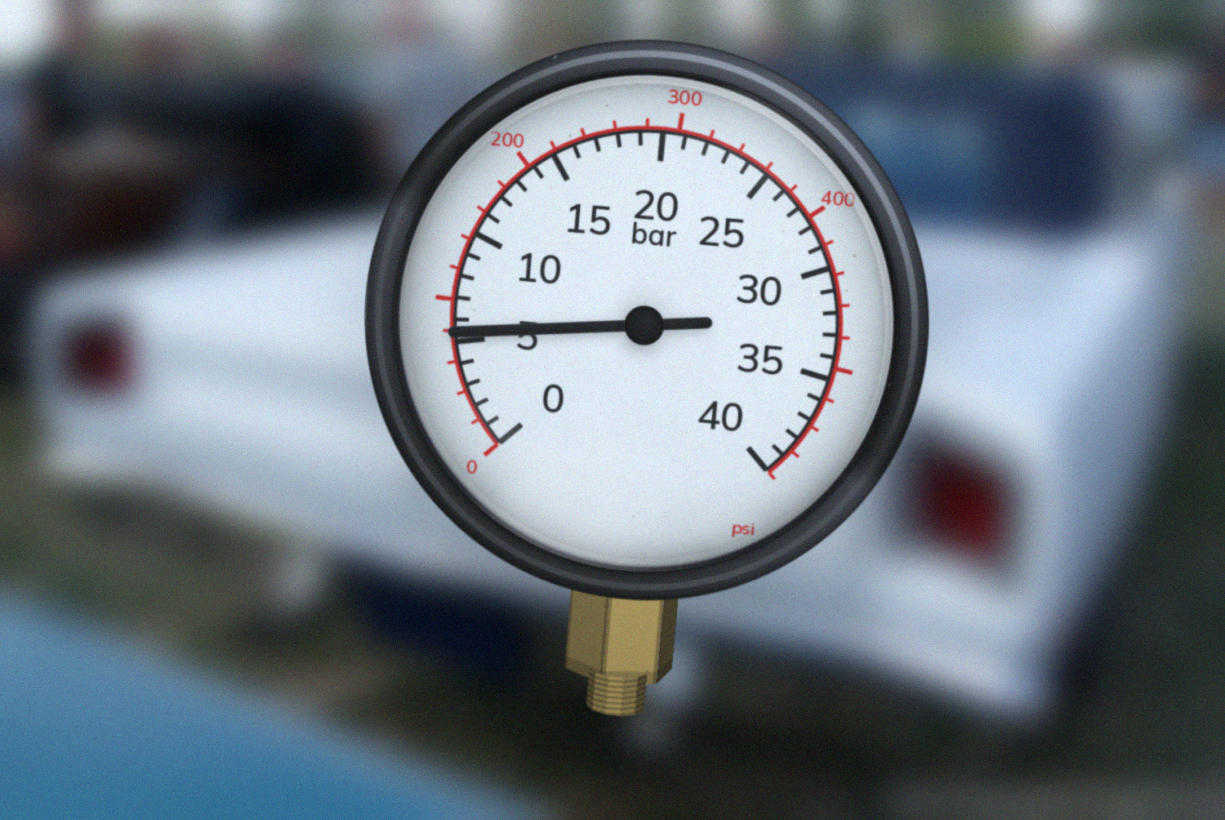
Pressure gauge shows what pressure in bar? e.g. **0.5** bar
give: **5.5** bar
